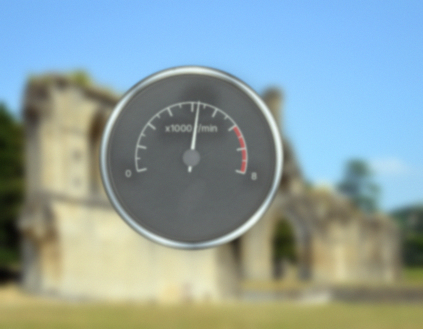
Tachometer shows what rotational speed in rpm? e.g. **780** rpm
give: **4250** rpm
